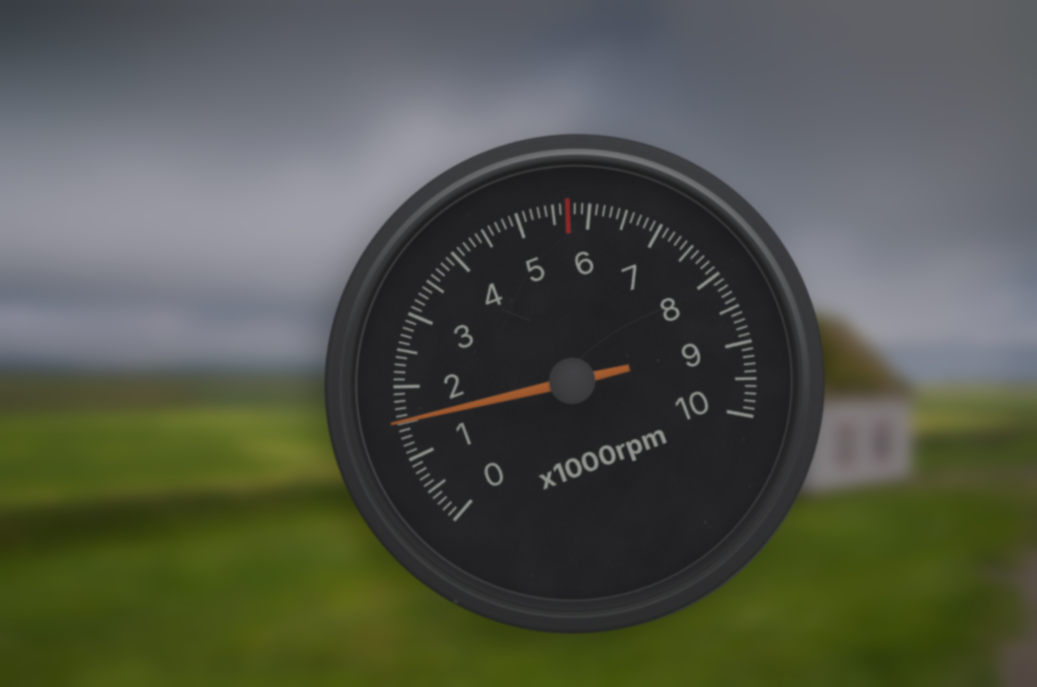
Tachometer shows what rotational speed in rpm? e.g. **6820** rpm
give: **1500** rpm
